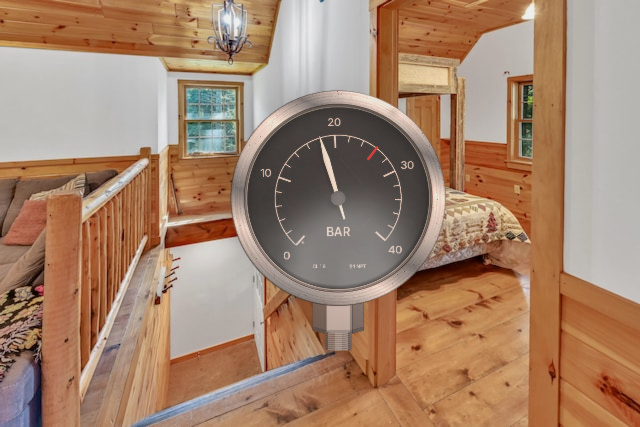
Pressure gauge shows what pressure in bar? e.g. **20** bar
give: **18** bar
